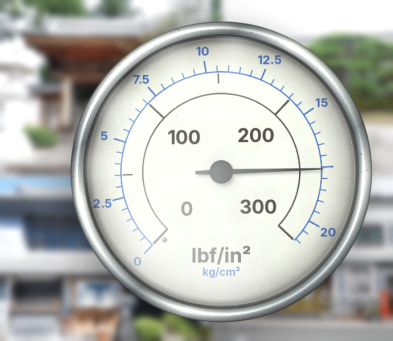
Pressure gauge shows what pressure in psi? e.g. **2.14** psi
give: **250** psi
